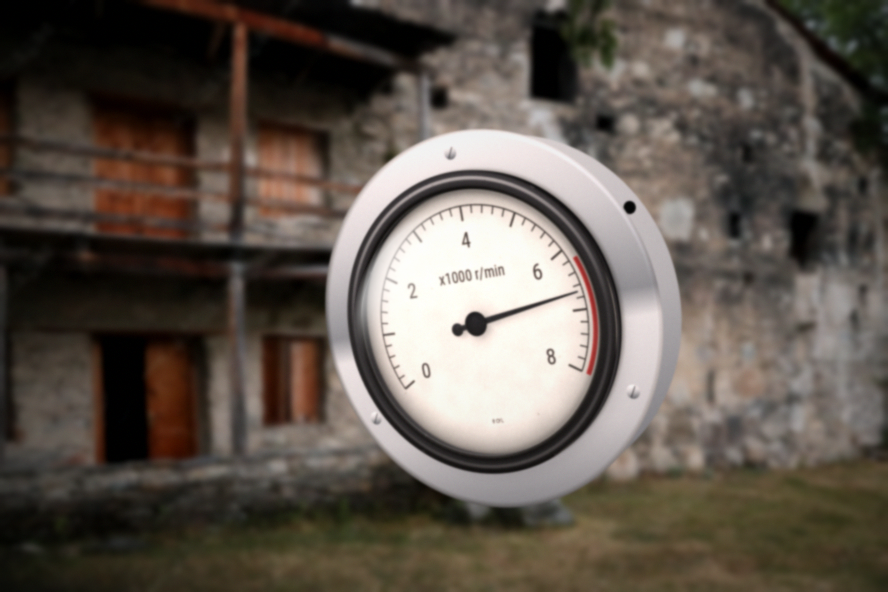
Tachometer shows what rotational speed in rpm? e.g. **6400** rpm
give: **6700** rpm
